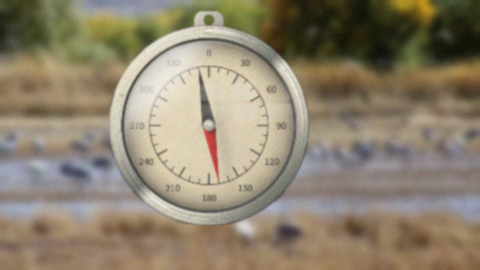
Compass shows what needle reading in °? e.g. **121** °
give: **170** °
